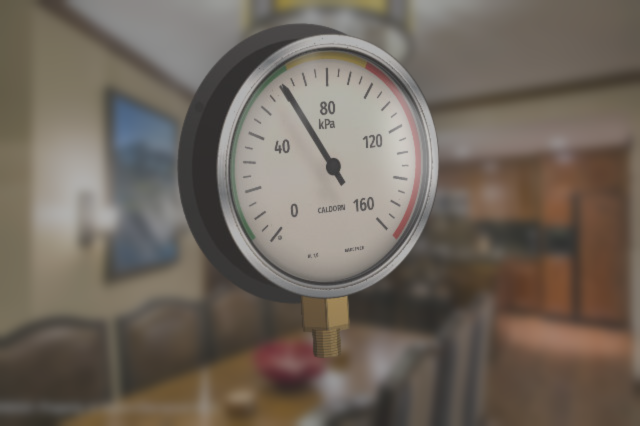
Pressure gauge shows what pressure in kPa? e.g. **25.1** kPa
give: **60** kPa
